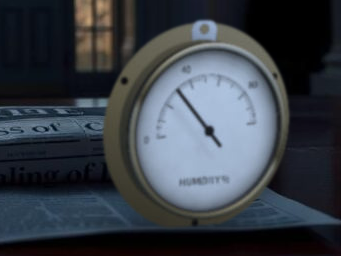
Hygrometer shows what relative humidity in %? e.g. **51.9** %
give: **30** %
